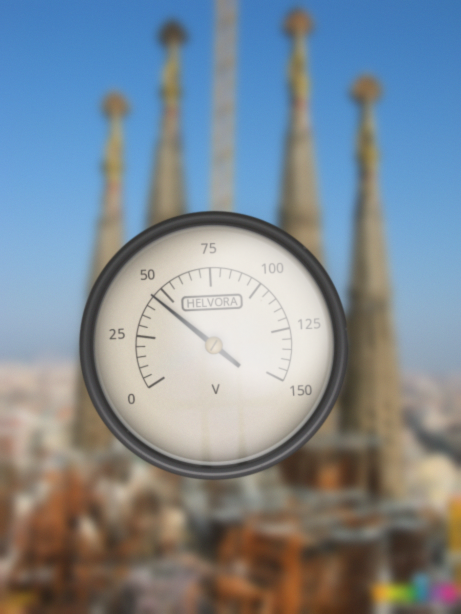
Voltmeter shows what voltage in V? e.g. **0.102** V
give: **45** V
